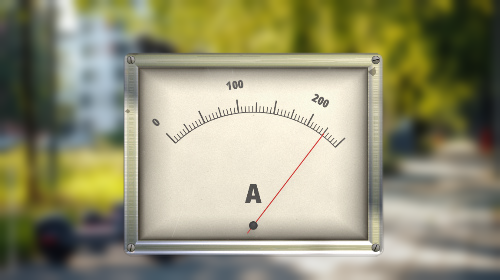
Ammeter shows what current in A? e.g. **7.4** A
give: **225** A
